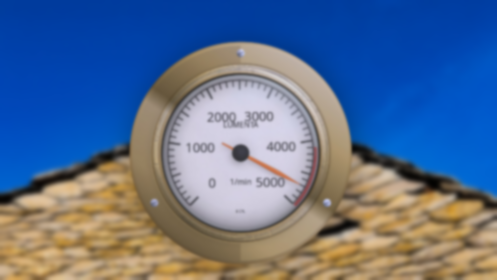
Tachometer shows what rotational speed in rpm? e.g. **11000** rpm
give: **4700** rpm
